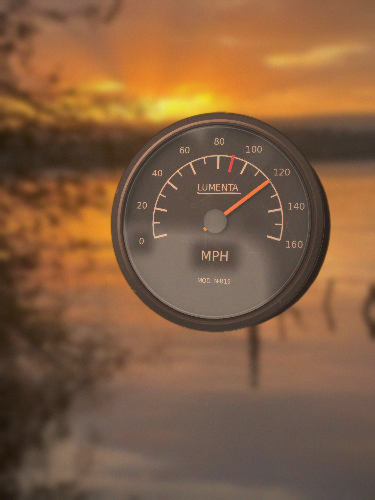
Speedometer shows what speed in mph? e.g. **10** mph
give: **120** mph
